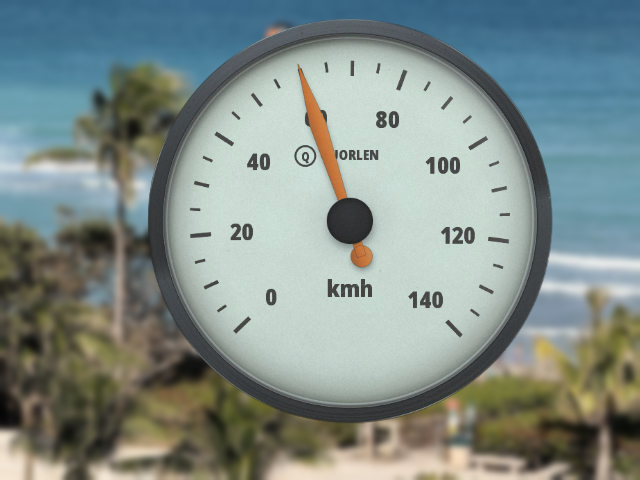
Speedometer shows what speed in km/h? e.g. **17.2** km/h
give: **60** km/h
